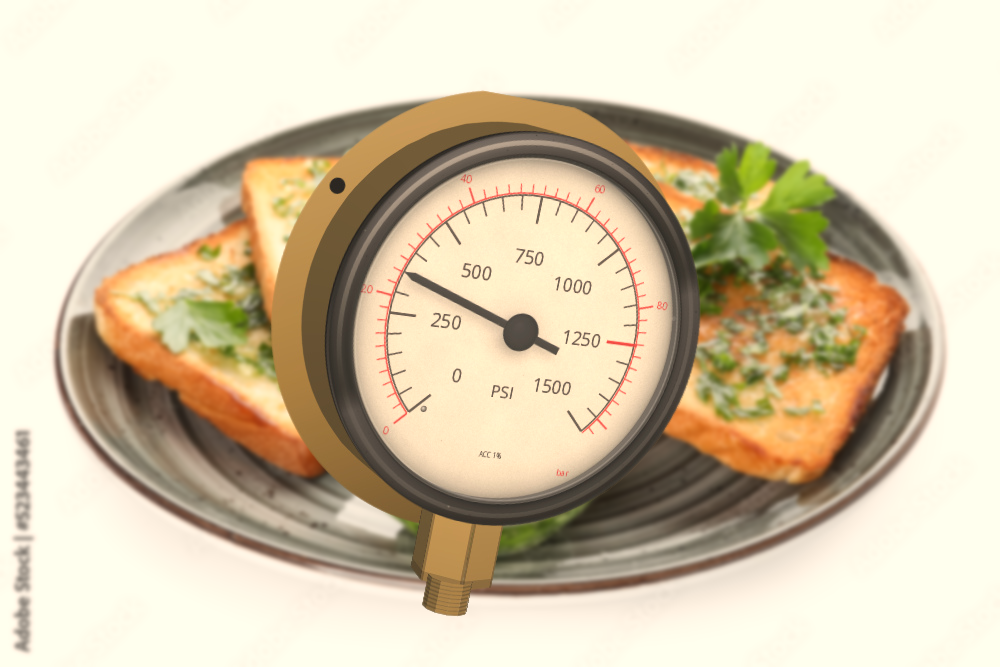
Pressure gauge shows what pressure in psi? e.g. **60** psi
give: **350** psi
